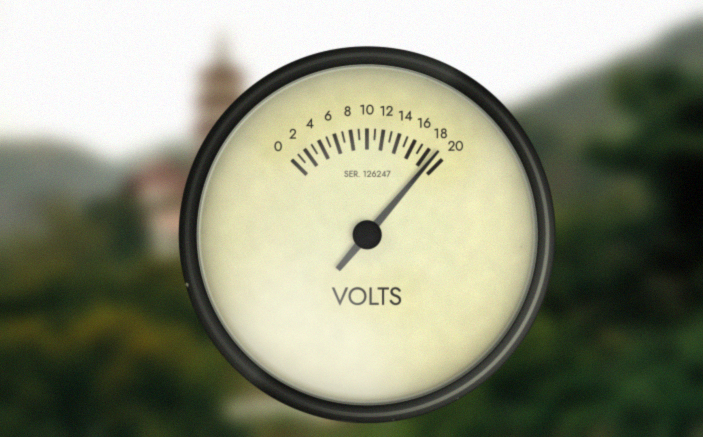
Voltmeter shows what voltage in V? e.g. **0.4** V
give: **19** V
